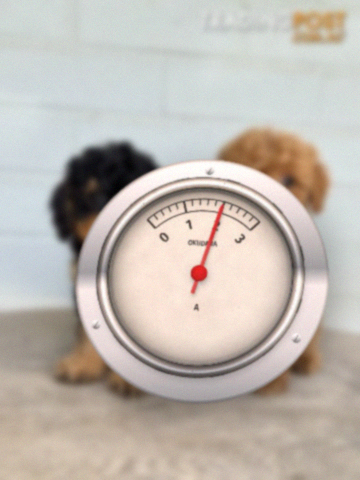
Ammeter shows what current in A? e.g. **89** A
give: **2** A
